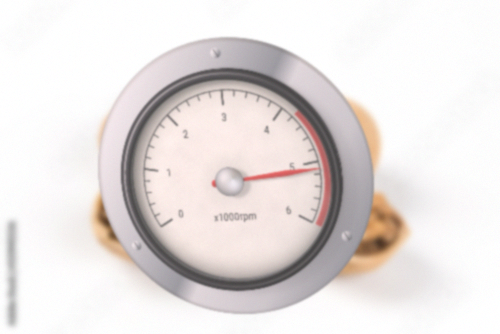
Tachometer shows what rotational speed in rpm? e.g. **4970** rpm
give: **5100** rpm
